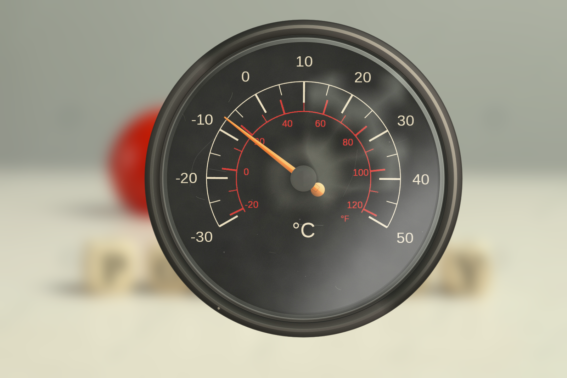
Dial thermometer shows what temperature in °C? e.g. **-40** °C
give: **-7.5** °C
